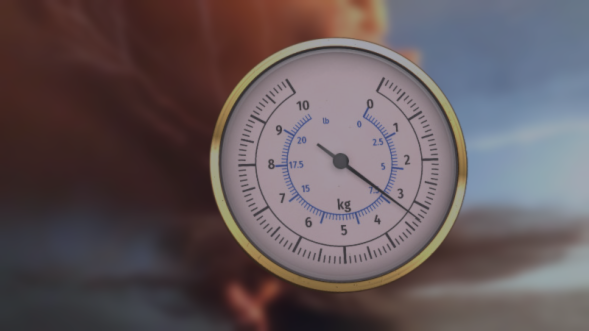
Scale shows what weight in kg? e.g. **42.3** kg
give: **3.3** kg
